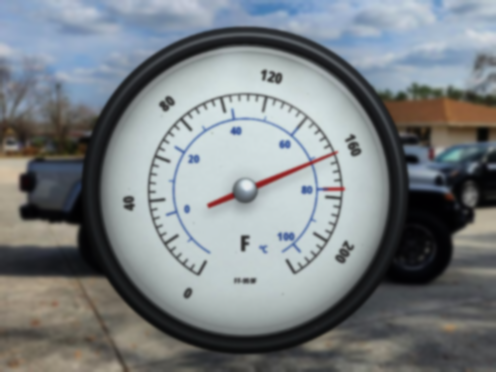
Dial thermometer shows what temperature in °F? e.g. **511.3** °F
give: **160** °F
